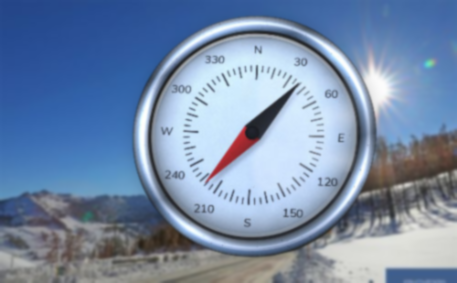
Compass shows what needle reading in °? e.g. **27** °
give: **220** °
